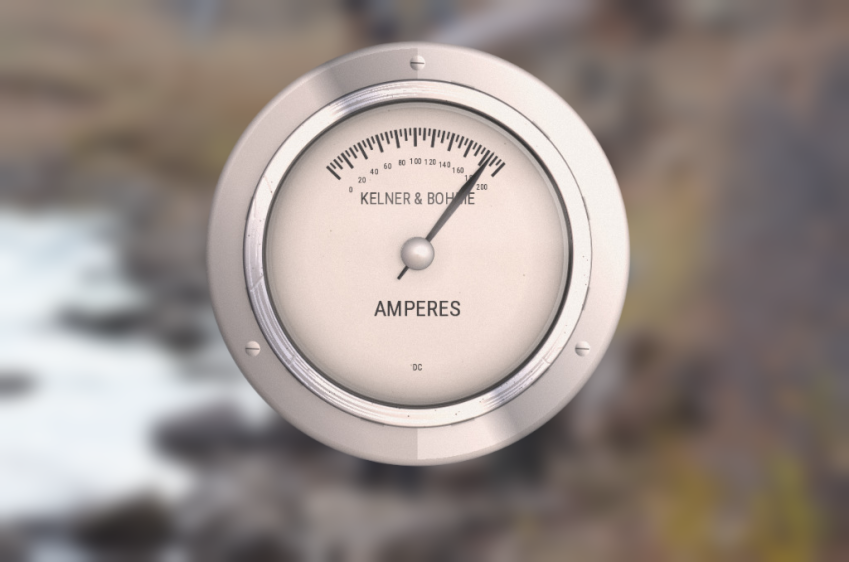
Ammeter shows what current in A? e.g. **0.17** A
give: **185** A
